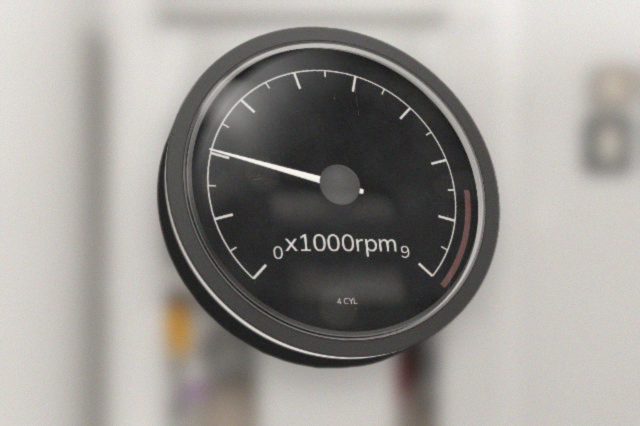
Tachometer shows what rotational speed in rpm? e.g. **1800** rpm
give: **2000** rpm
